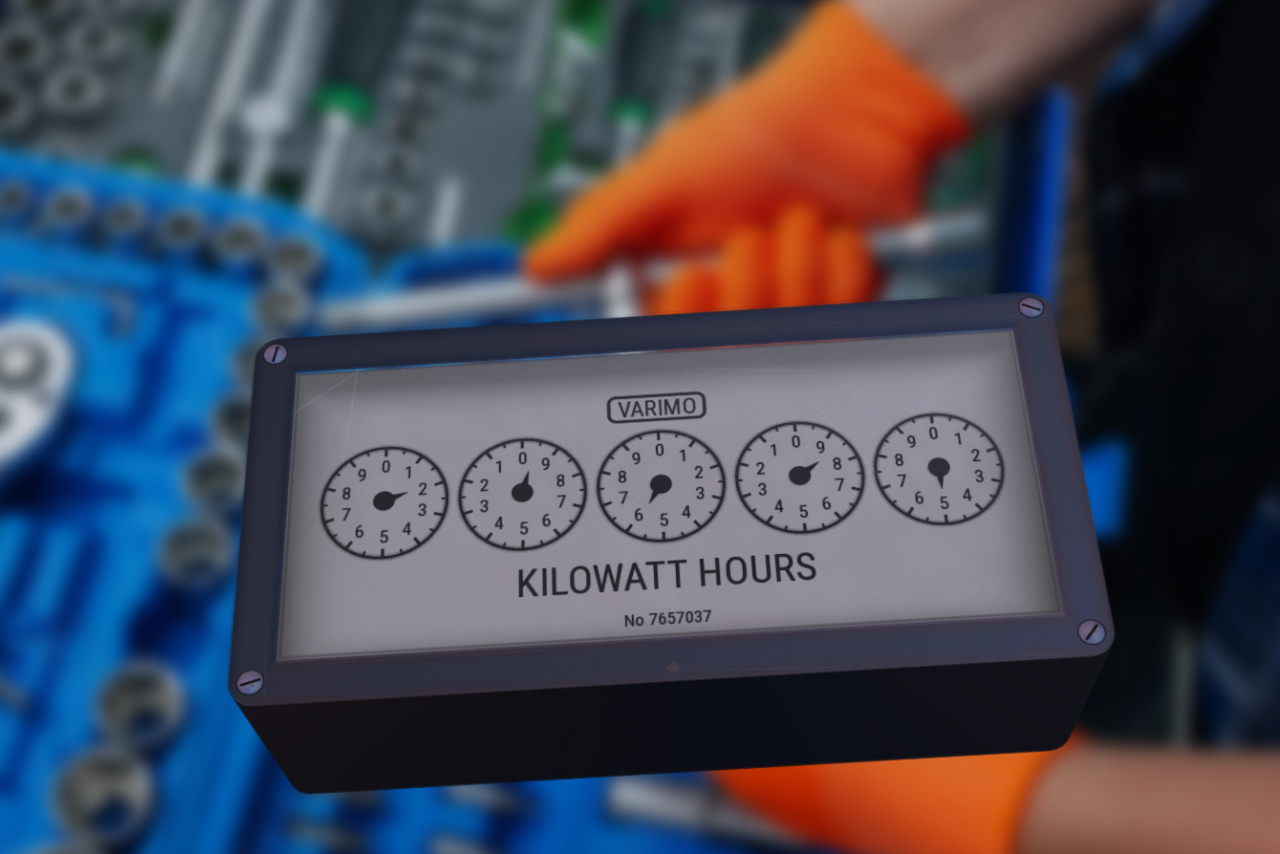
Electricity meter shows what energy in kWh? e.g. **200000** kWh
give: **19585** kWh
